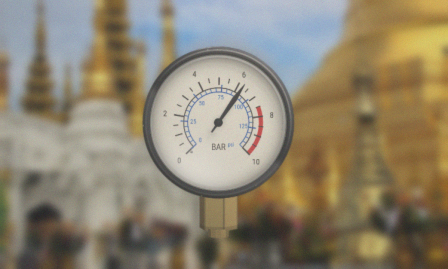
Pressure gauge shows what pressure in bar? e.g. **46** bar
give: **6.25** bar
